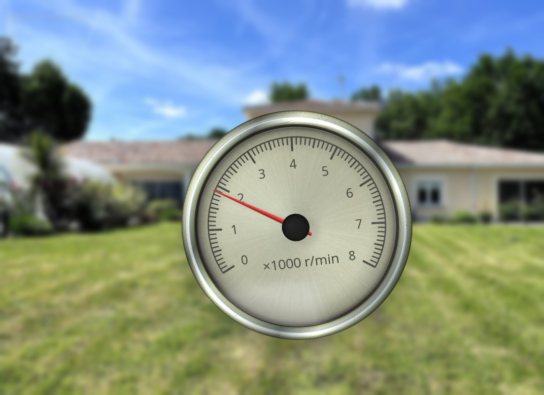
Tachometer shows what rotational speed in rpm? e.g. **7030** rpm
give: **1900** rpm
